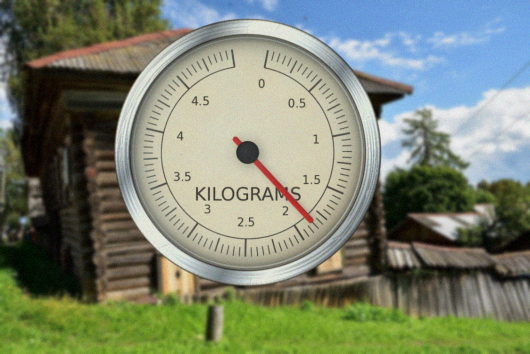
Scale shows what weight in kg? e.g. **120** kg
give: **1.85** kg
